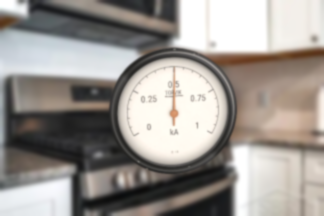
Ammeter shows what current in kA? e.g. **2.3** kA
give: **0.5** kA
